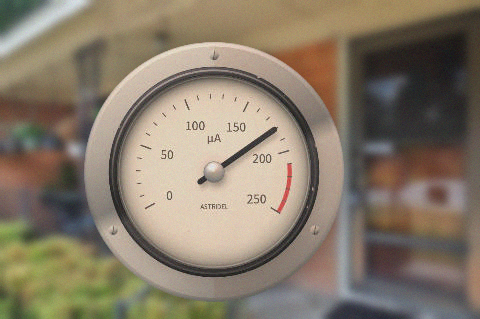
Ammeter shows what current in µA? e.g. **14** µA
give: **180** µA
